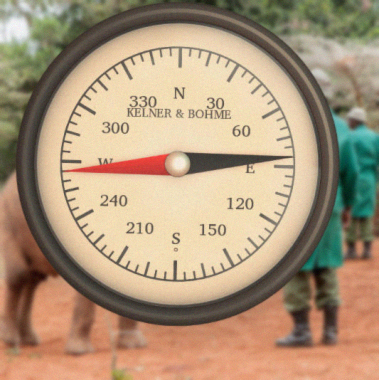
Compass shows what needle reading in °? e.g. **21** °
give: **265** °
